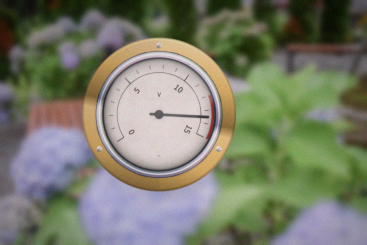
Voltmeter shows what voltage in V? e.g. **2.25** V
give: **13.5** V
